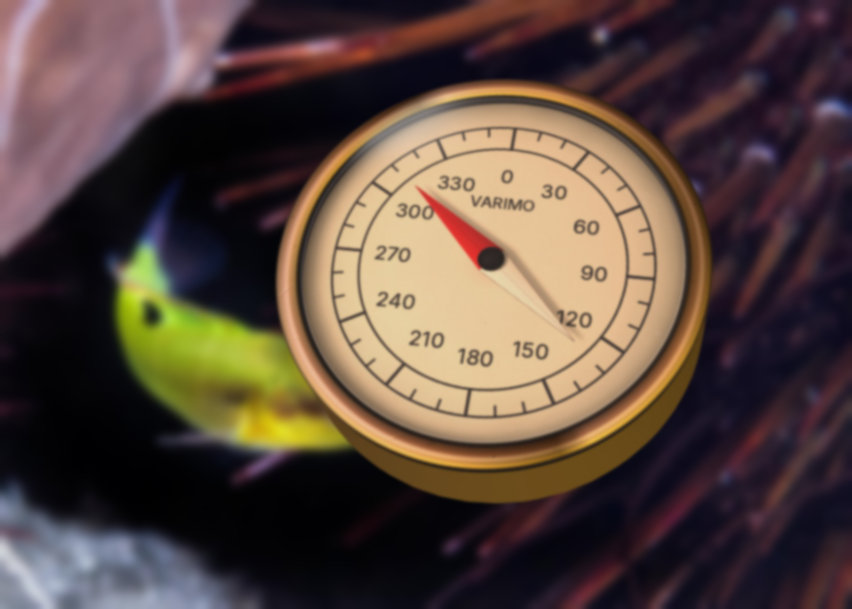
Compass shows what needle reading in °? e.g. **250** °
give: **310** °
